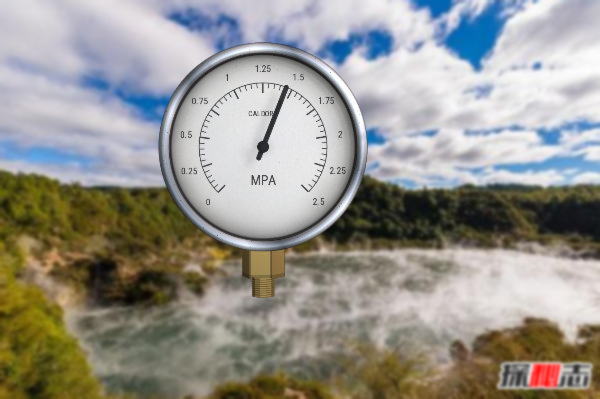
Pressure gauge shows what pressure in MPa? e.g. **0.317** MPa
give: **1.45** MPa
